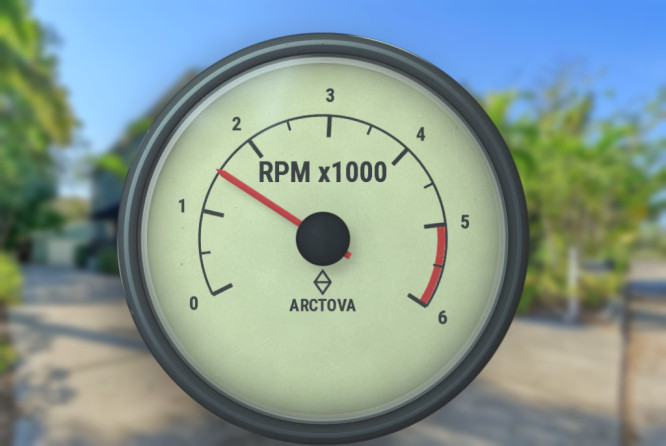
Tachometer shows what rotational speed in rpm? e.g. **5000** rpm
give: **1500** rpm
